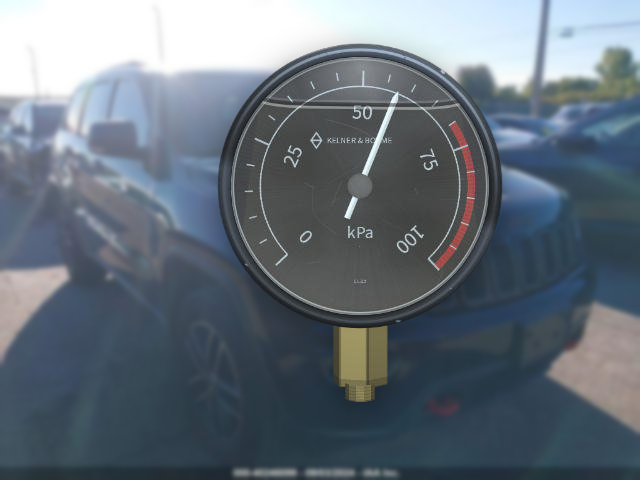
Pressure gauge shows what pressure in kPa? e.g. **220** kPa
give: **57.5** kPa
